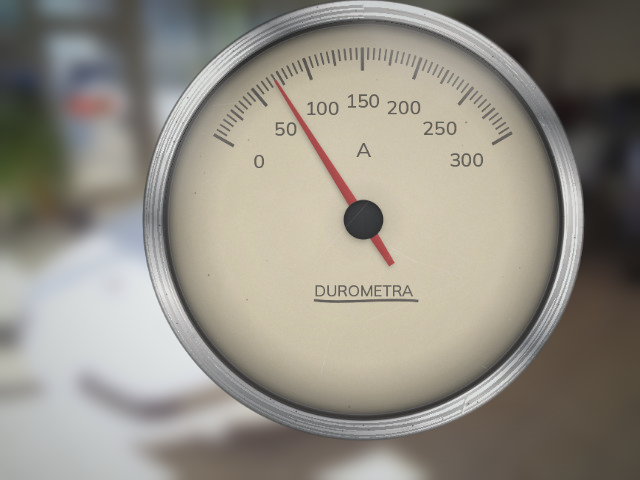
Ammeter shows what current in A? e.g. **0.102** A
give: **70** A
